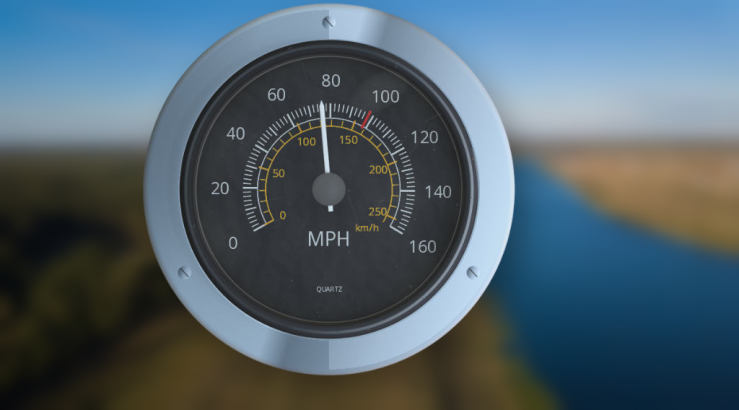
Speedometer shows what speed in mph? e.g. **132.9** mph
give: **76** mph
